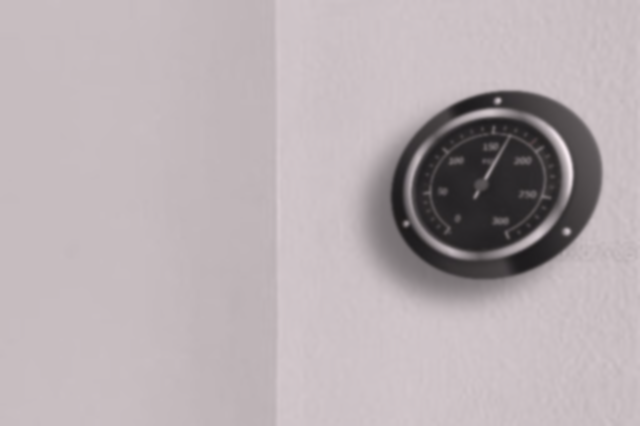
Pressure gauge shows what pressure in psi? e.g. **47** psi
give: **170** psi
